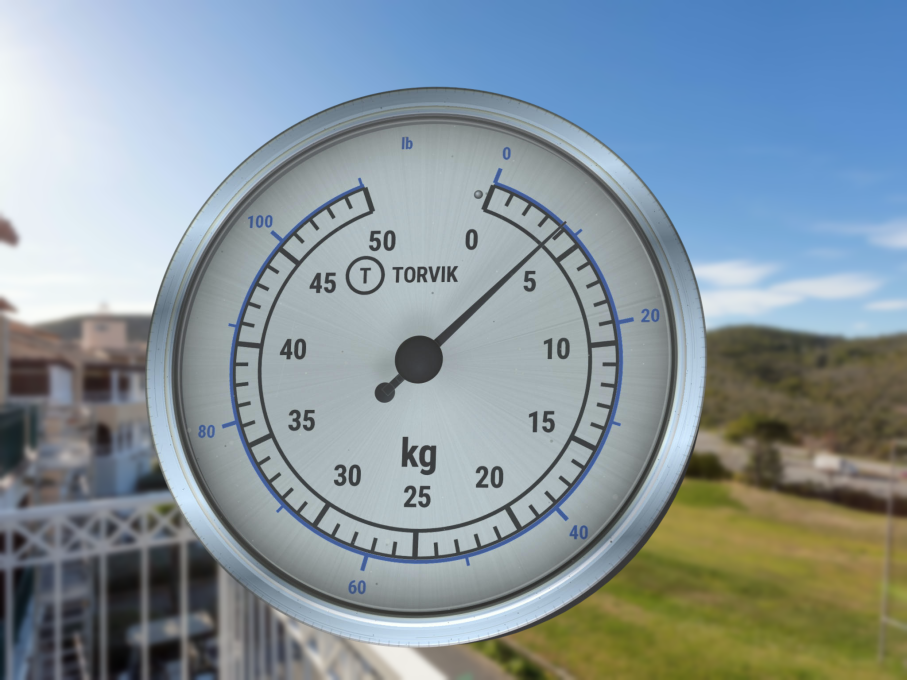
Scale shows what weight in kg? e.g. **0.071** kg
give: **4** kg
